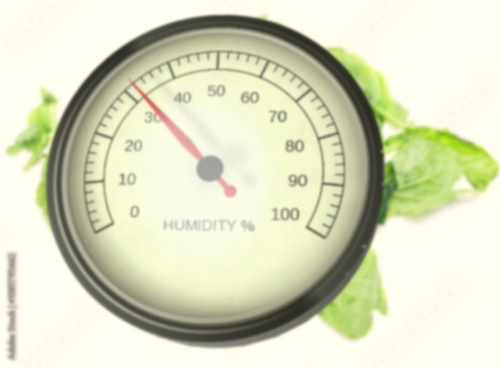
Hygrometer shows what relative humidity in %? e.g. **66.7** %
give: **32** %
